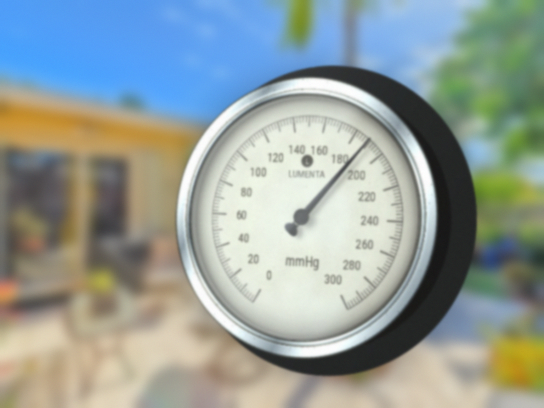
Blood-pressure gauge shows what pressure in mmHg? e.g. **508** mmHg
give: **190** mmHg
